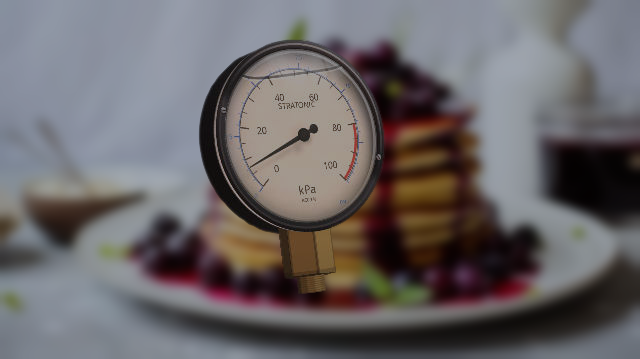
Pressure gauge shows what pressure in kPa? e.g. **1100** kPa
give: **7.5** kPa
